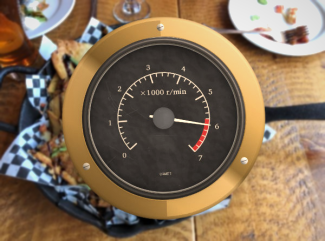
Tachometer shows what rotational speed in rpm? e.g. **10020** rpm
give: **6000** rpm
